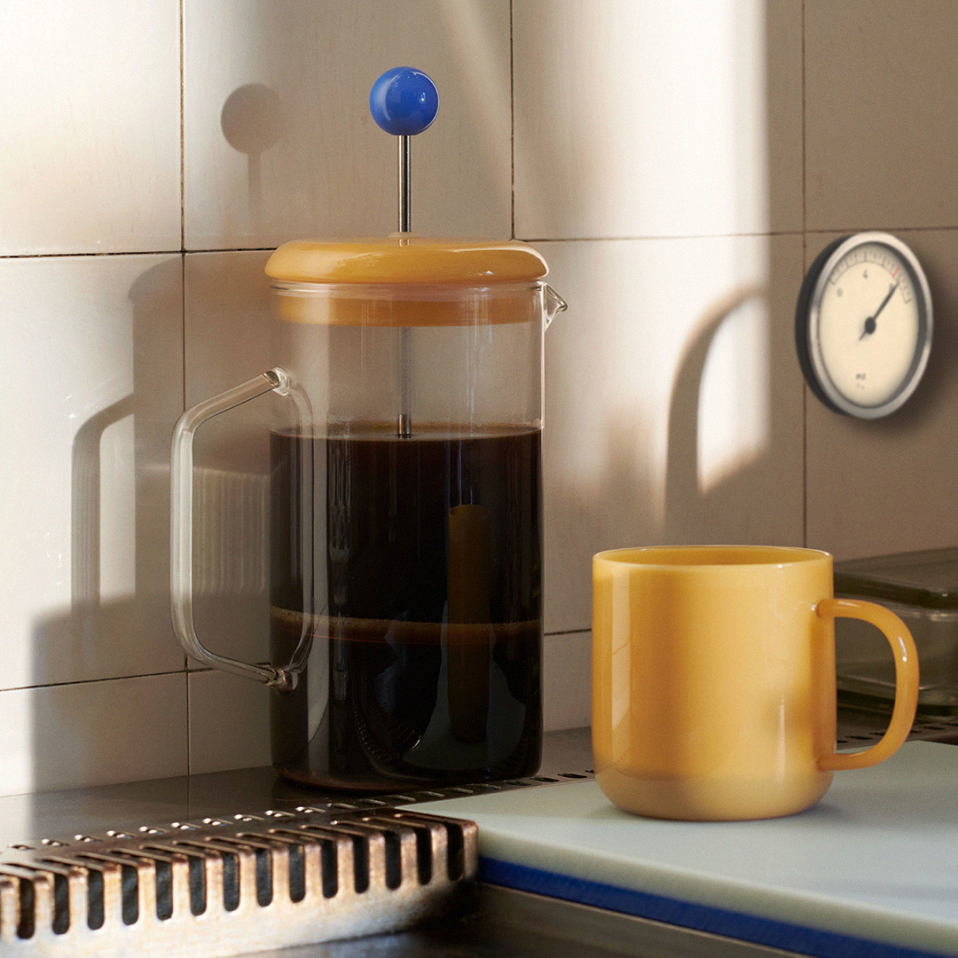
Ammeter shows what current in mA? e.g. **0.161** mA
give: **8** mA
